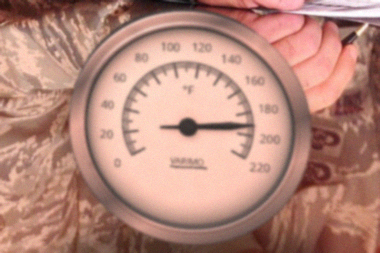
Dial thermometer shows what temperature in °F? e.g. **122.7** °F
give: **190** °F
